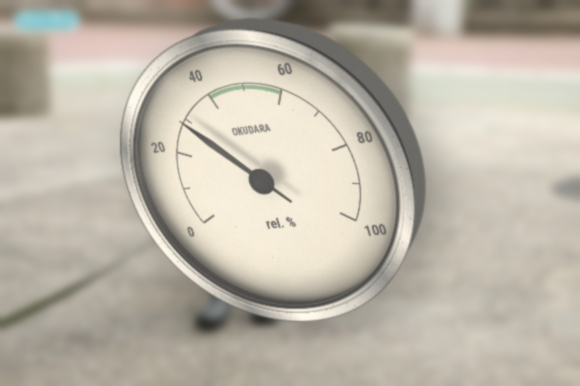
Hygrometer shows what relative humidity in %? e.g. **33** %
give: **30** %
